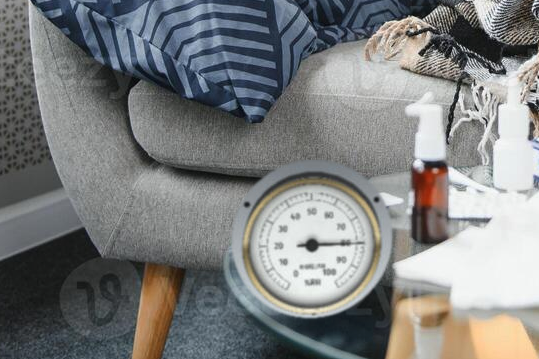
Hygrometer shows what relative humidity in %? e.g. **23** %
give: **80** %
